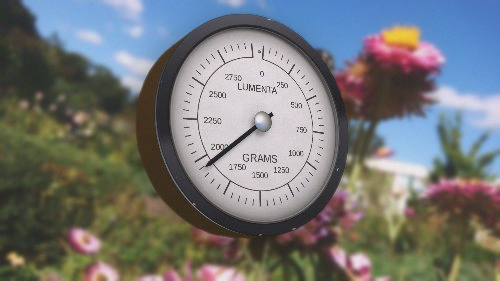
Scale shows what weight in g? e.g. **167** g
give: **1950** g
